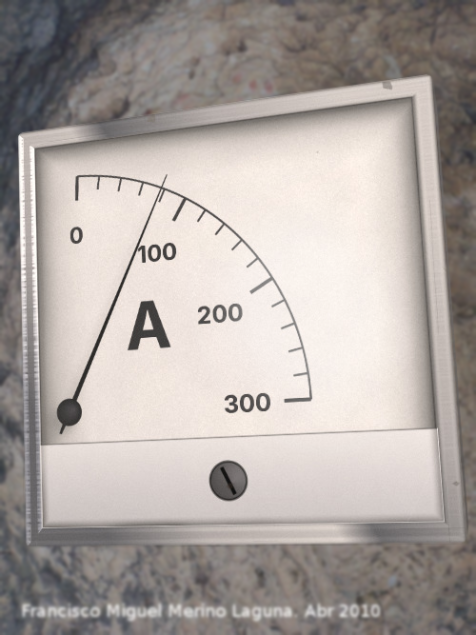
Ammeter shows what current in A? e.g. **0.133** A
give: **80** A
